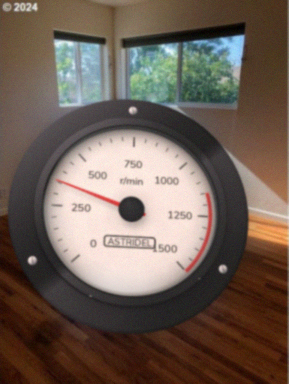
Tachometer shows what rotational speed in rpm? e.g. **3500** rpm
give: **350** rpm
